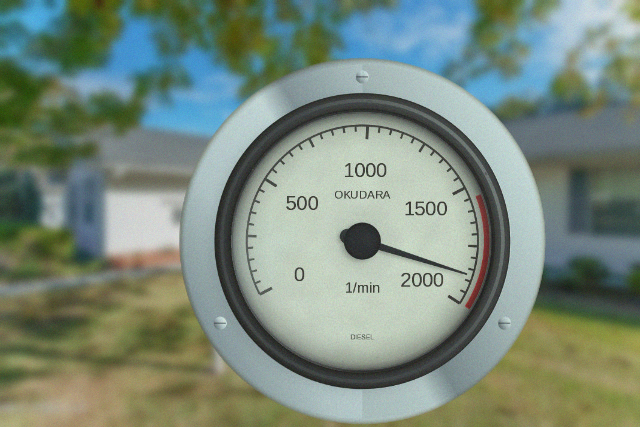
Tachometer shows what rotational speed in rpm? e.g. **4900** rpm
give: **1875** rpm
